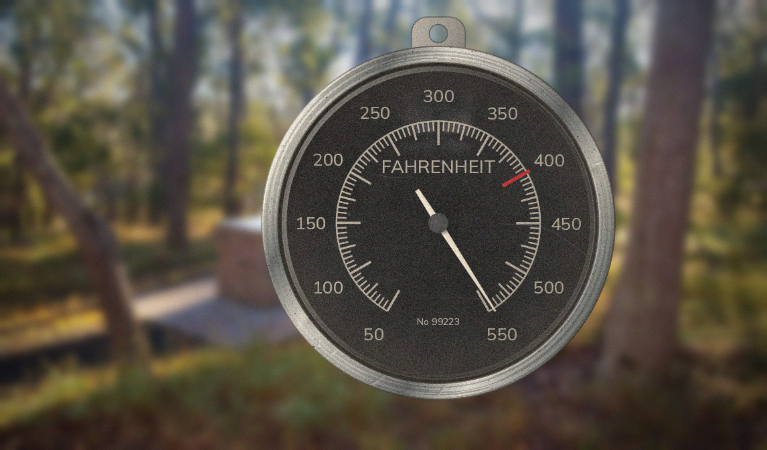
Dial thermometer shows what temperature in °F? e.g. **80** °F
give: **545** °F
